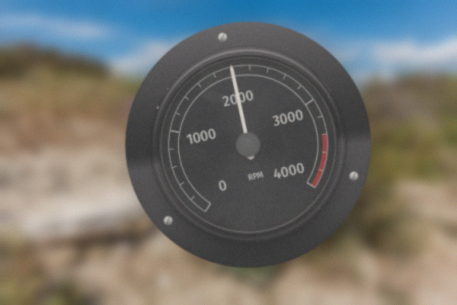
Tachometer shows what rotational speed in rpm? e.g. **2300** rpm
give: **2000** rpm
